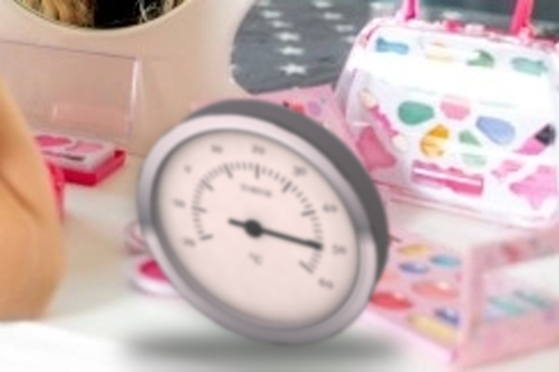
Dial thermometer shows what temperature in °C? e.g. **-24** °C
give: **50** °C
